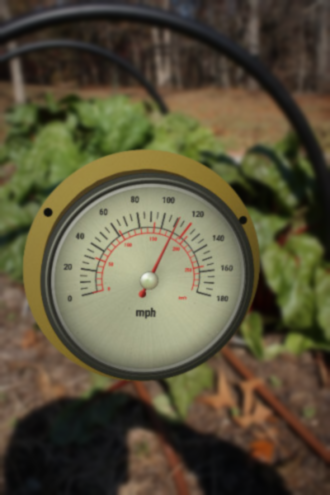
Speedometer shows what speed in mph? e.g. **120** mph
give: **110** mph
